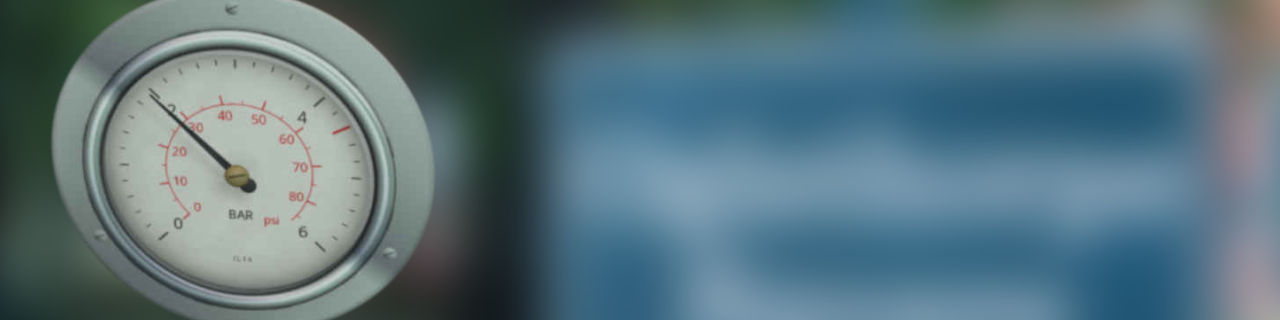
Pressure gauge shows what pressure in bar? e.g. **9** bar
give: **2** bar
